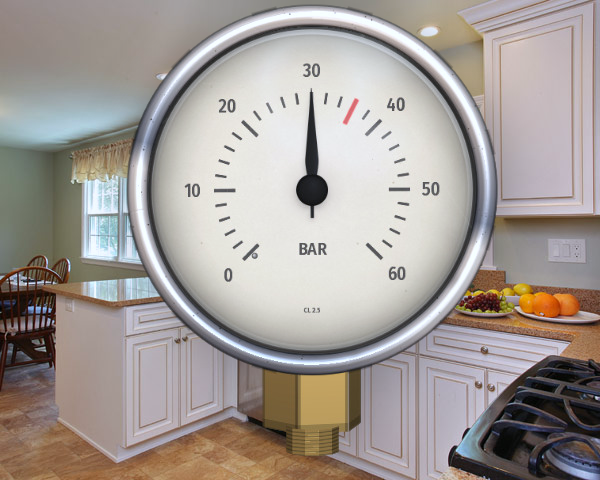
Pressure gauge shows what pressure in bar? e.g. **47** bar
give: **30** bar
